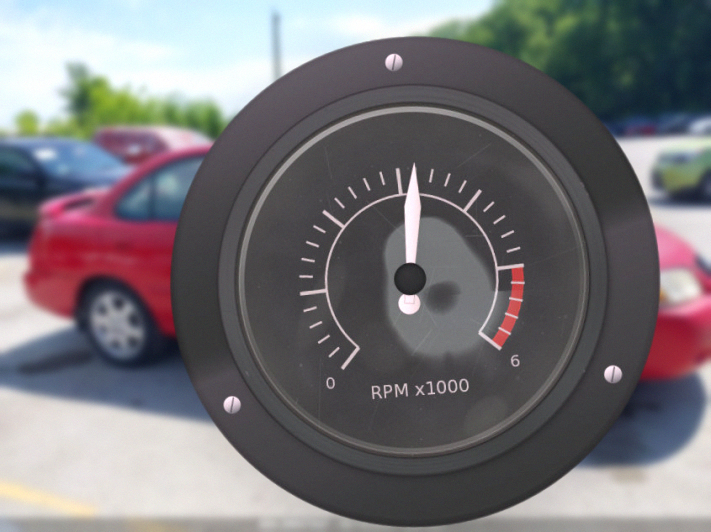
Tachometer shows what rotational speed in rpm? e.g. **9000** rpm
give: **3200** rpm
